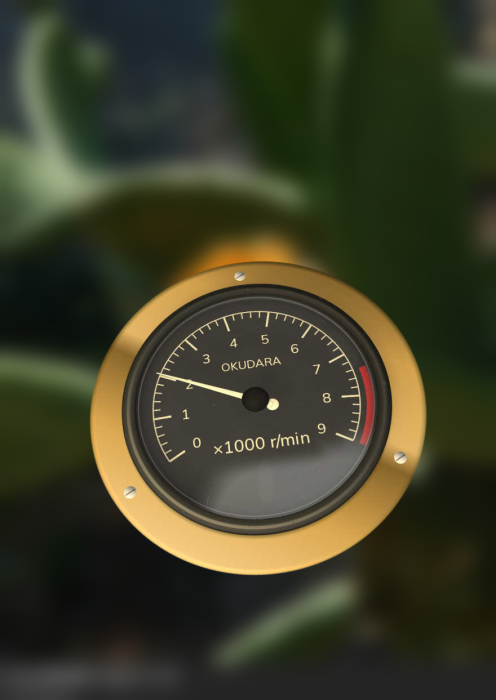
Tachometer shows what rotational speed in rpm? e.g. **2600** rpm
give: **2000** rpm
